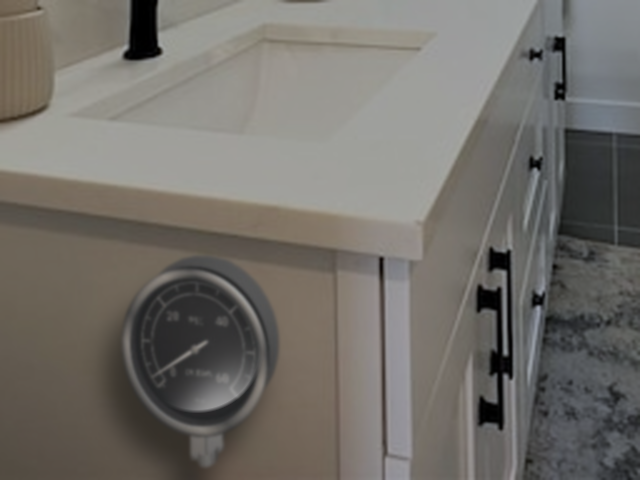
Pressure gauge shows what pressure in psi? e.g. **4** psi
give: **2.5** psi
